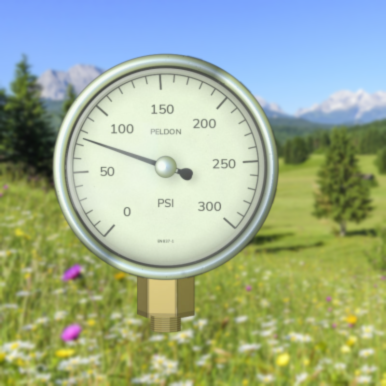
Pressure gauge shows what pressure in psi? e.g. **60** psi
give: **75** psi
